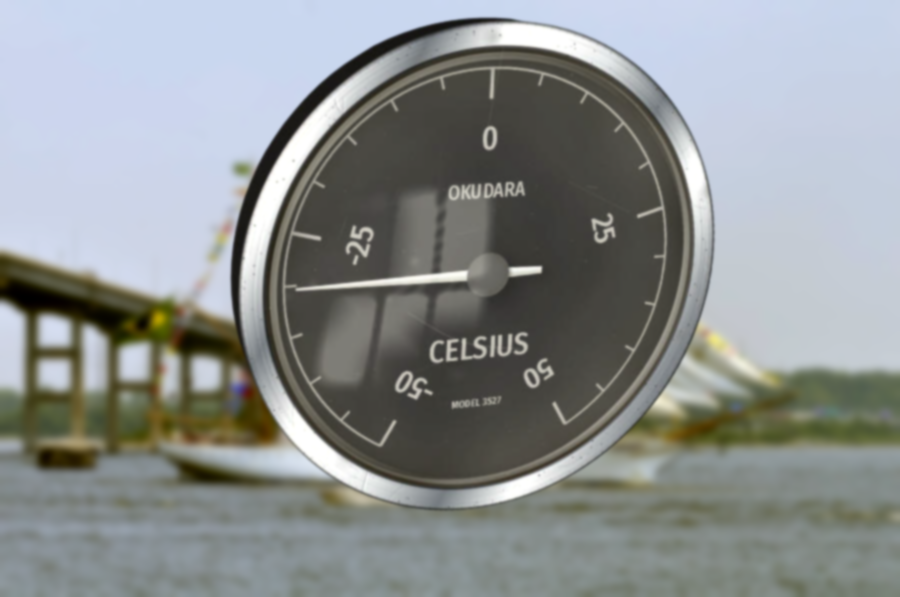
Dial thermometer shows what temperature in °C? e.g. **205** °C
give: **-30** °C
